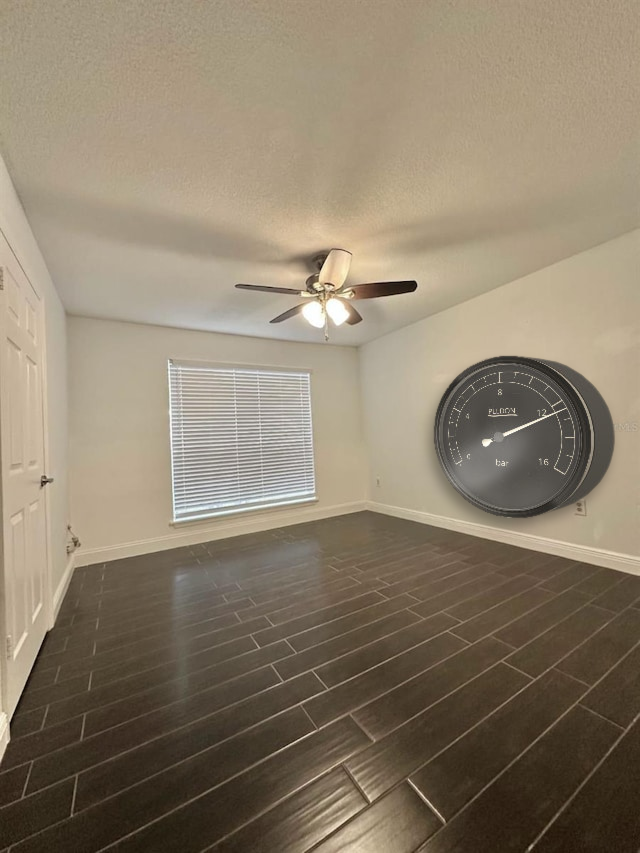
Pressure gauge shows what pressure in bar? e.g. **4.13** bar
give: **12.5** bar
